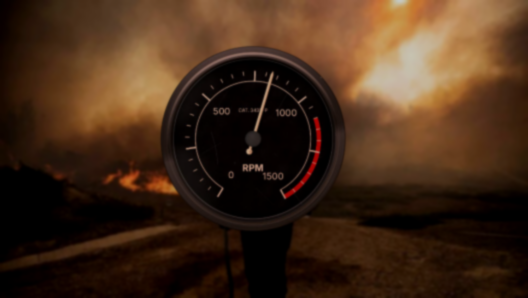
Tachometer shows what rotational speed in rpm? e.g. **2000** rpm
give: **825** rpm
